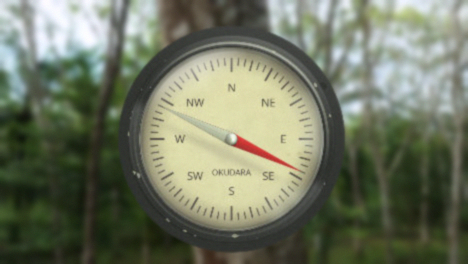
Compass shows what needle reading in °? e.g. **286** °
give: **115** °
